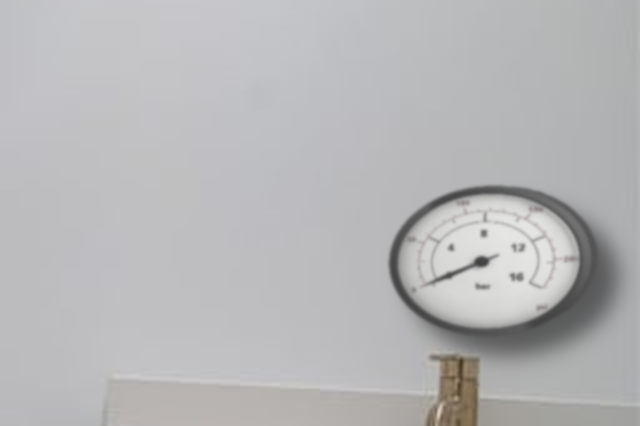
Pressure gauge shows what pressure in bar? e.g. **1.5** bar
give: **0** bar
